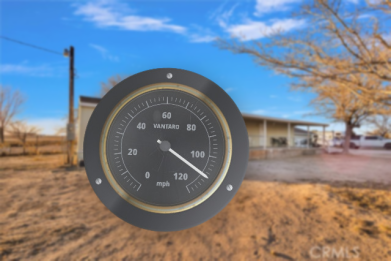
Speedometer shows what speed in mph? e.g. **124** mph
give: **110** mph
